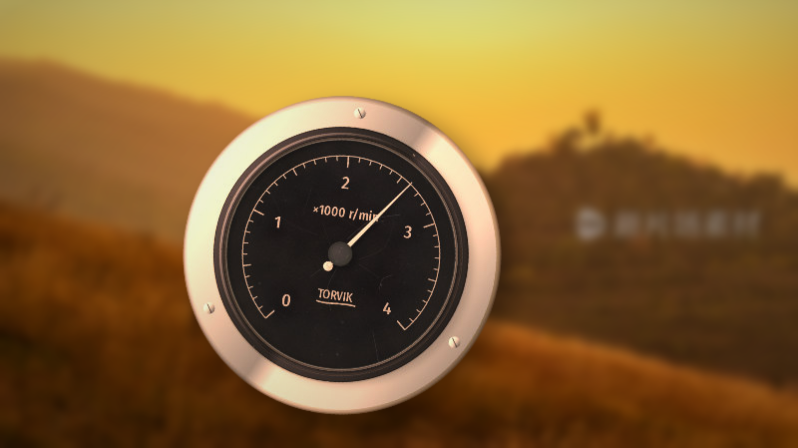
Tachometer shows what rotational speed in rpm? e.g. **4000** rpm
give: **2600** rpm
